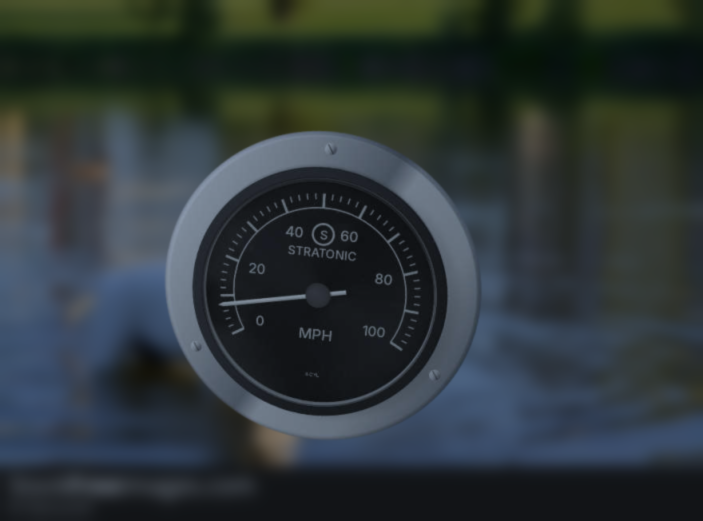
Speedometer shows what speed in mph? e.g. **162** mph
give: **8** mph
